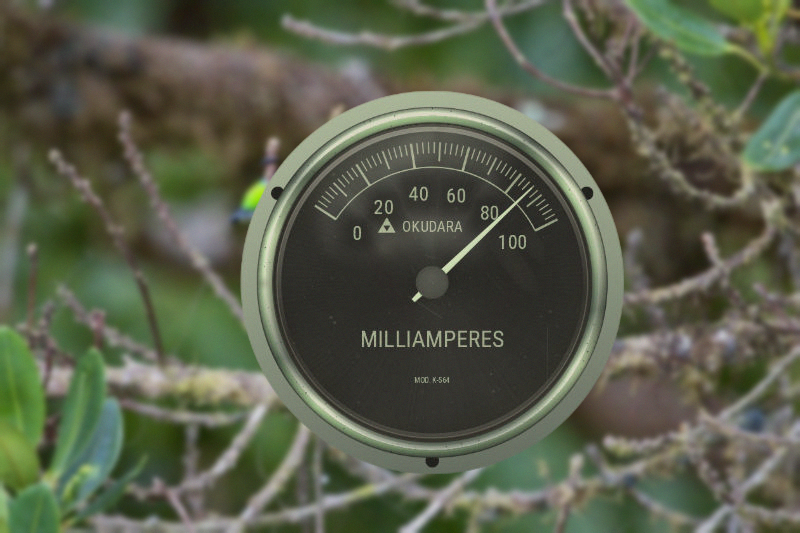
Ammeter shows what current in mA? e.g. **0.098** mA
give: **86** mA
